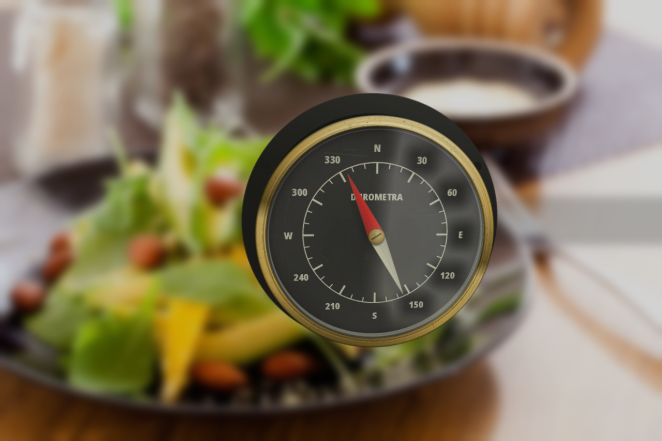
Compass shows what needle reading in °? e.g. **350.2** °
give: **335** °
